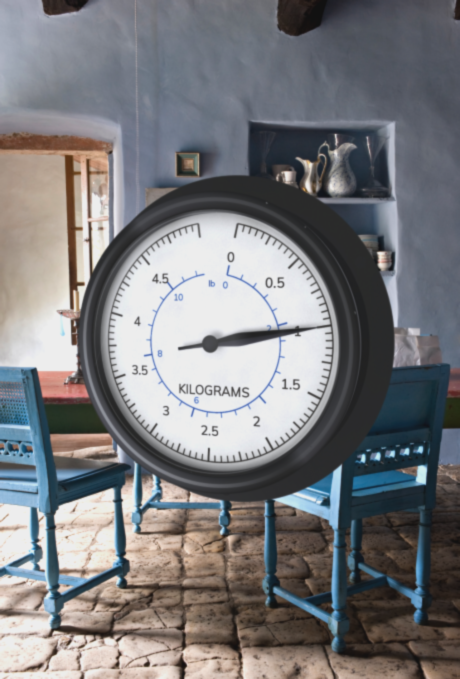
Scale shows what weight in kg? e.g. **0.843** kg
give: **1** kg
